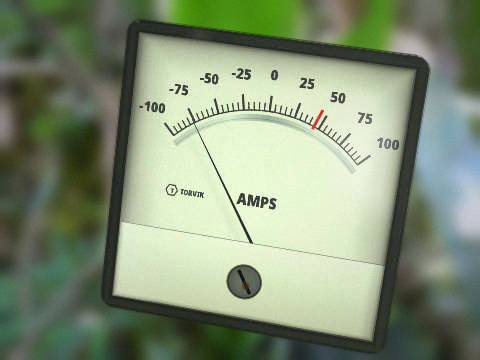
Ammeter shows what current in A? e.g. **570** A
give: **-75** A
